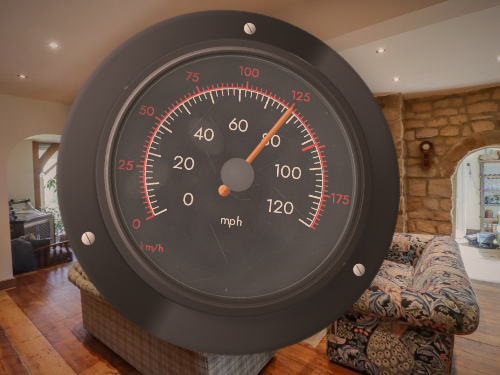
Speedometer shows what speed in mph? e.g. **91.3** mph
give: **78** mph
